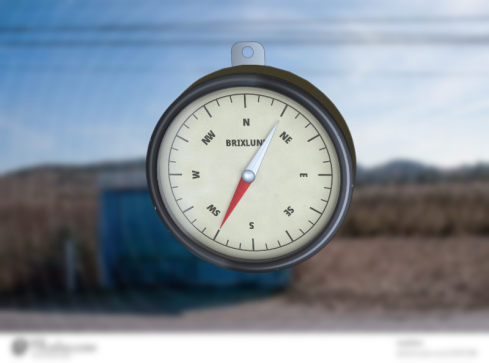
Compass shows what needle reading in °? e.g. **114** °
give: **210** °
